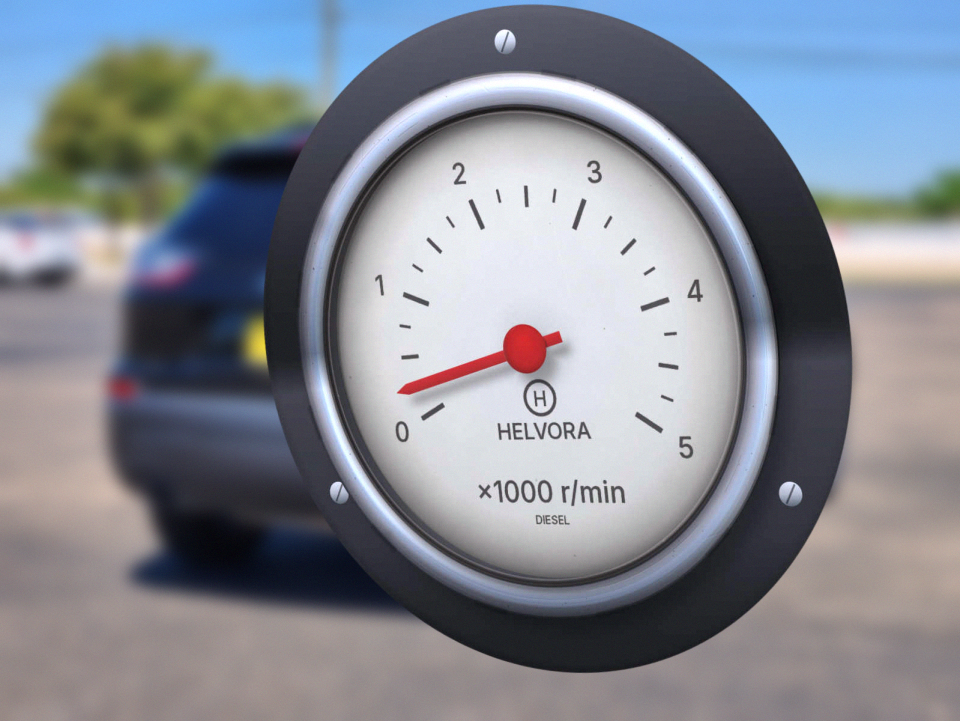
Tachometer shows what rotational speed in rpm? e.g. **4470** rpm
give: **250** rpm
